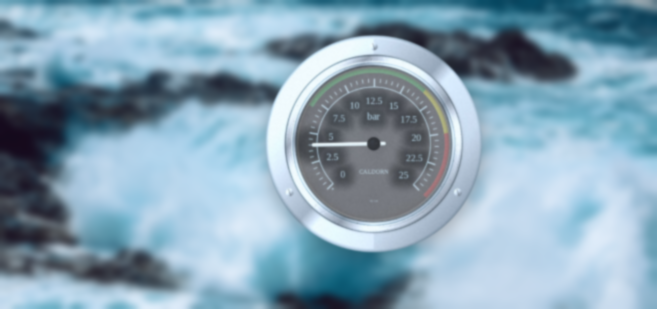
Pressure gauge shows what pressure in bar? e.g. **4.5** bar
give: **4** bar
